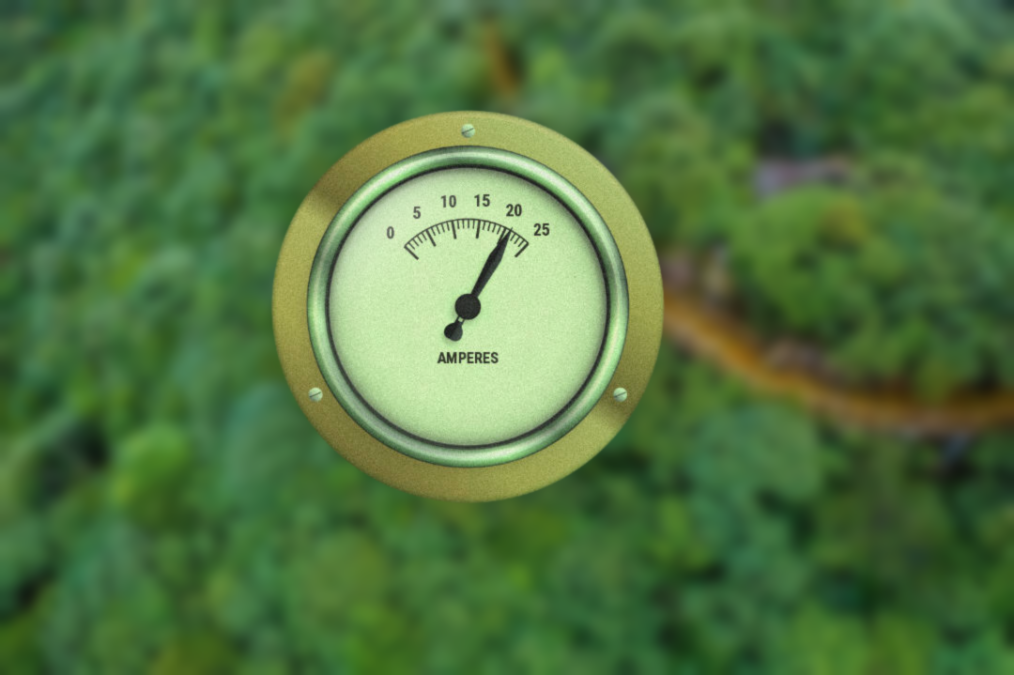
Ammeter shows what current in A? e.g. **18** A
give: **21** A
